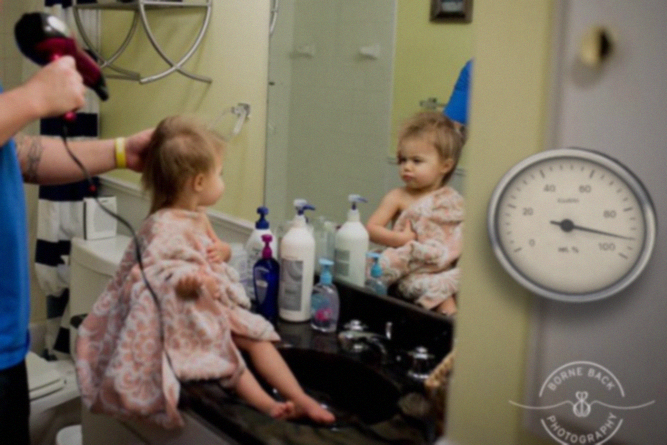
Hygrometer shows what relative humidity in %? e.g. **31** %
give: **92** %
